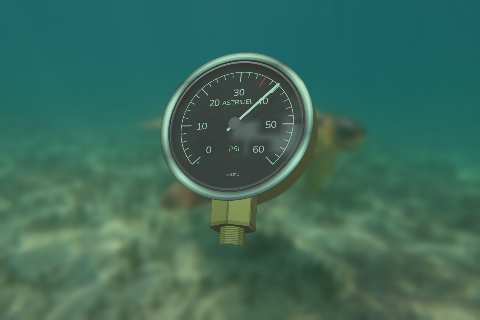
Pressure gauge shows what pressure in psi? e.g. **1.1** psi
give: **40** psi
